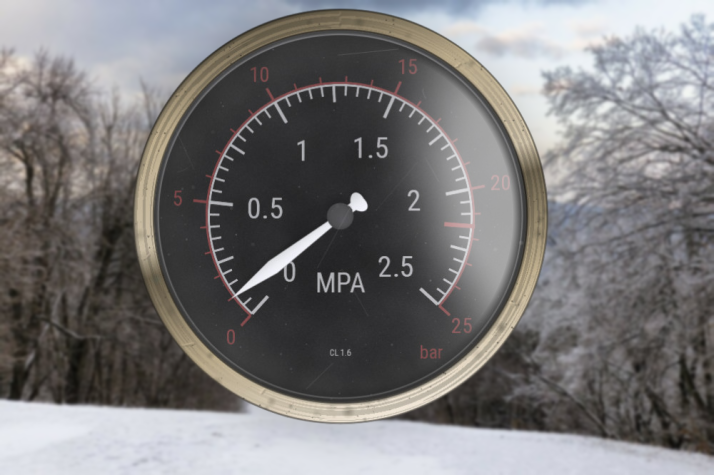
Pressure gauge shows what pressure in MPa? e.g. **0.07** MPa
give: **0.1** MPa
